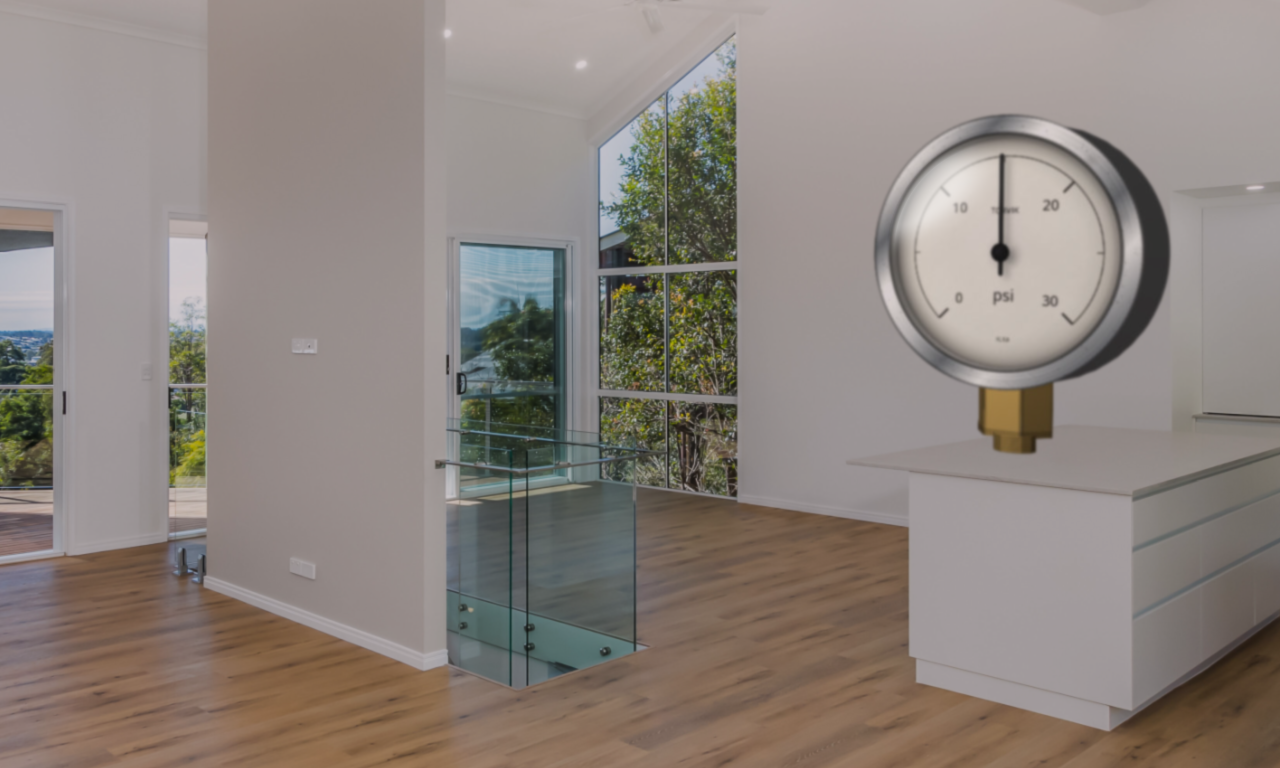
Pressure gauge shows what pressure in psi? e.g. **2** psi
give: **15** psi
